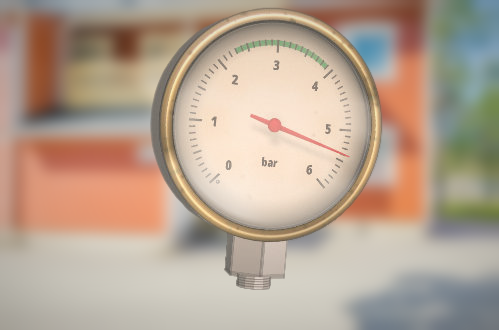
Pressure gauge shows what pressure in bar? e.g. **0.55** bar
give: **5.4** bar
